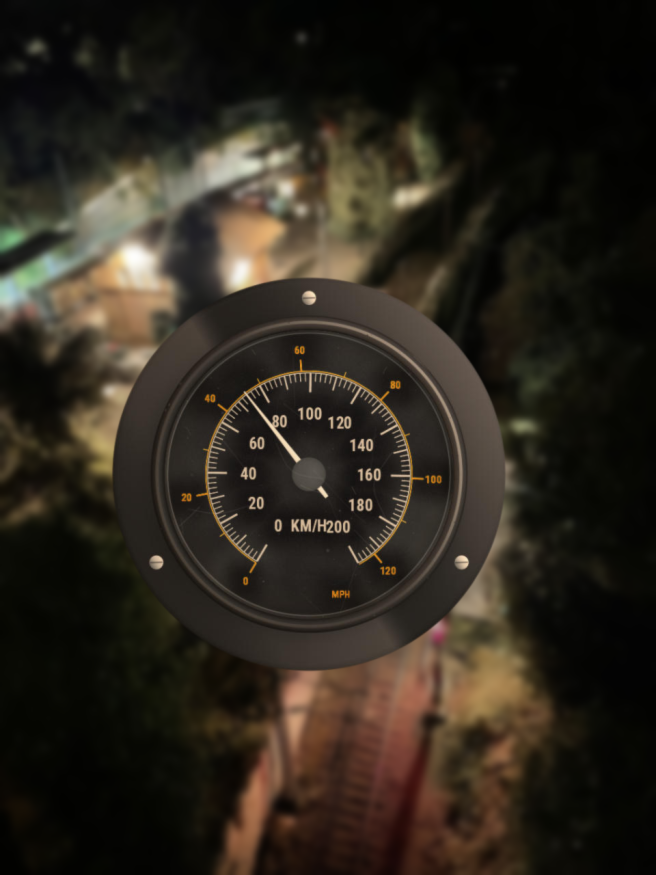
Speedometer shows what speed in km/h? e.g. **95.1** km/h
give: **74** km/h
